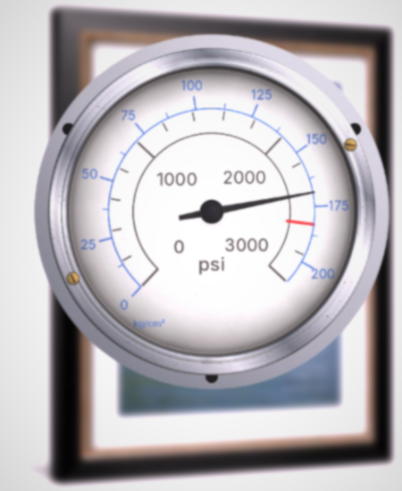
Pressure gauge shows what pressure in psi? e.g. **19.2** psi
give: **2400** psi
